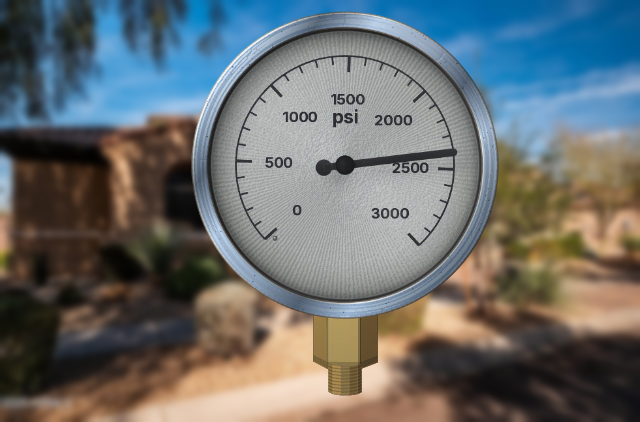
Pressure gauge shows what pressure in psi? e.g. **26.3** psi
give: **2400** psi
